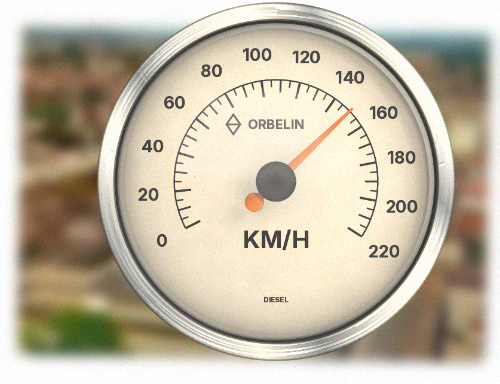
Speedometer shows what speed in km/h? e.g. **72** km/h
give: **150** km/h
